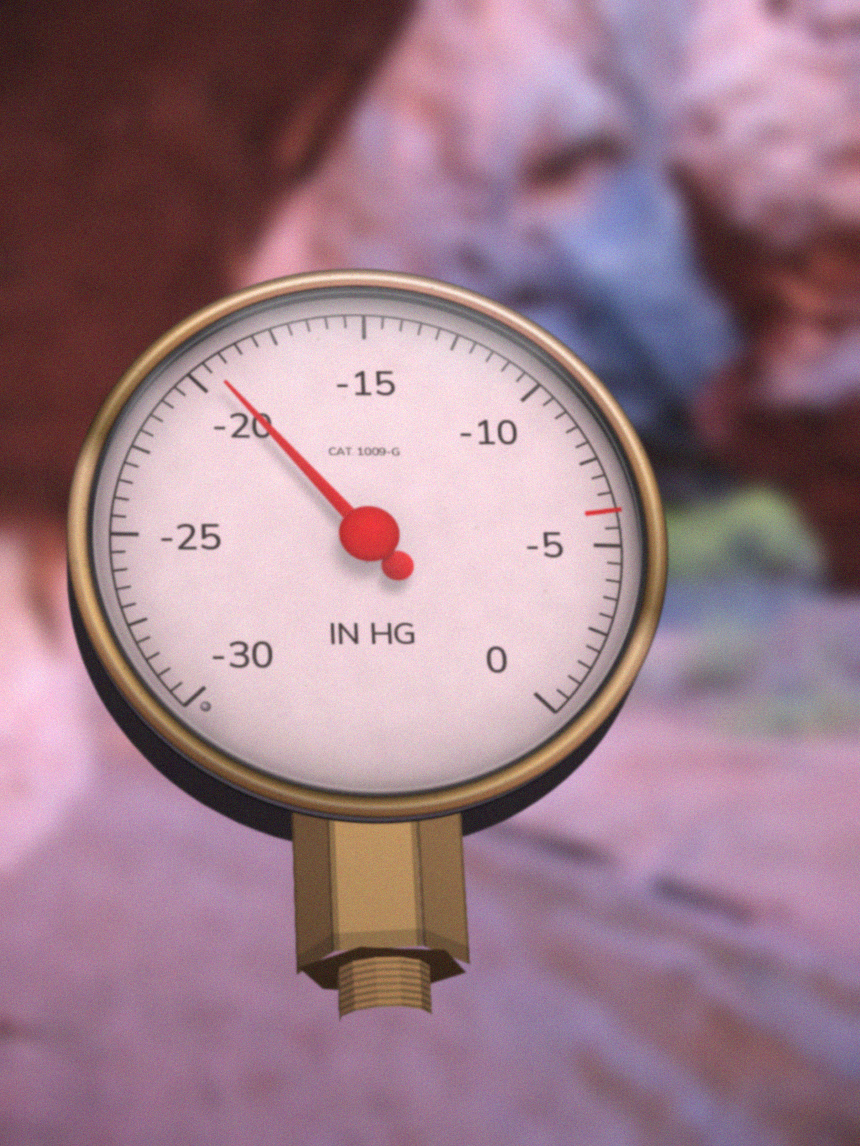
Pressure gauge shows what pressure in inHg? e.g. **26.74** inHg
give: **-19.5** inHg
